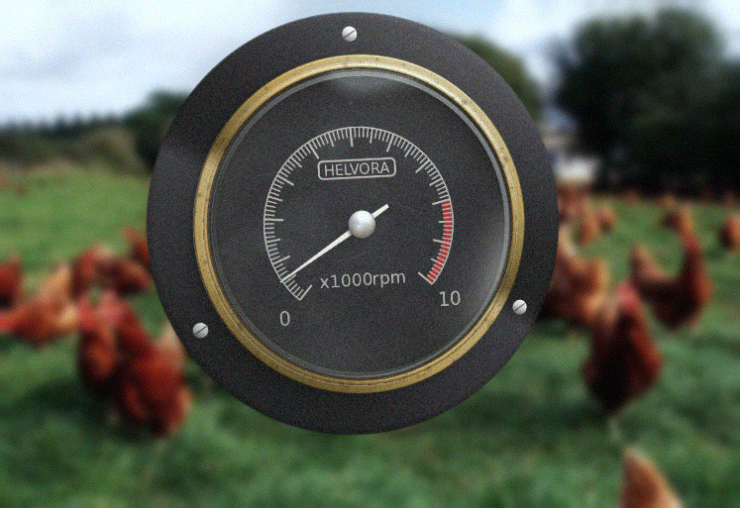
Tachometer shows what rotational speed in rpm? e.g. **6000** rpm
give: **600** rpm
